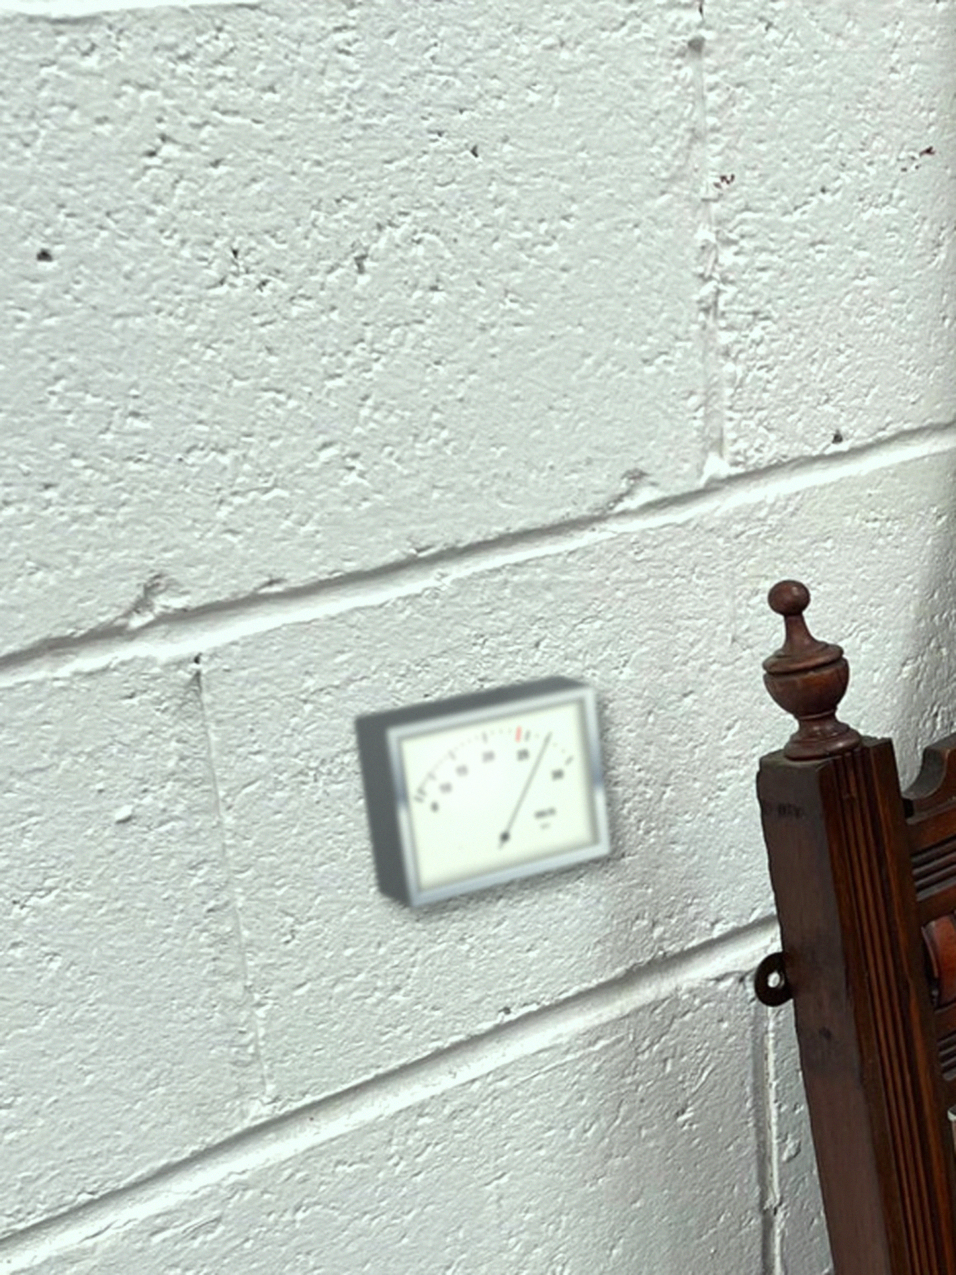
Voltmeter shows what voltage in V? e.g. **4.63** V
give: **27** V
